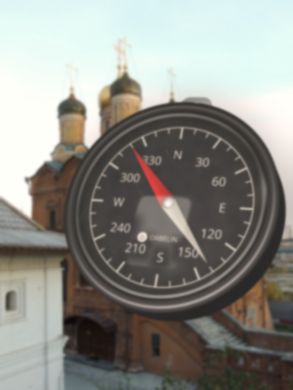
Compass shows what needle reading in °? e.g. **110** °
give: **320** °
